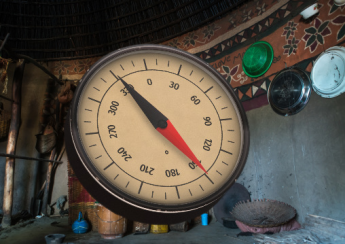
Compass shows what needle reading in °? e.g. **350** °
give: **150** °
